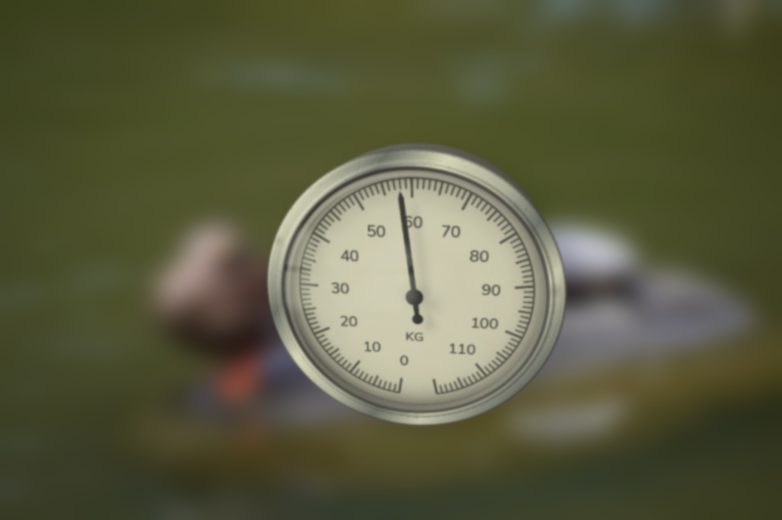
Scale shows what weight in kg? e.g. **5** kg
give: **58** kg
